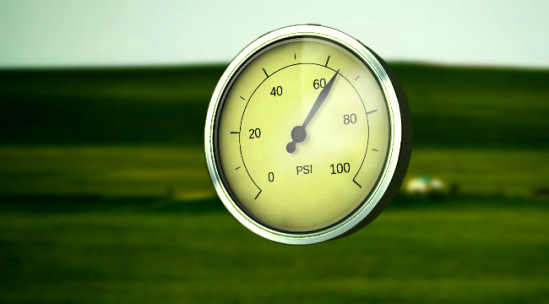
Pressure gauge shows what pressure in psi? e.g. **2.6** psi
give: **65** psi
